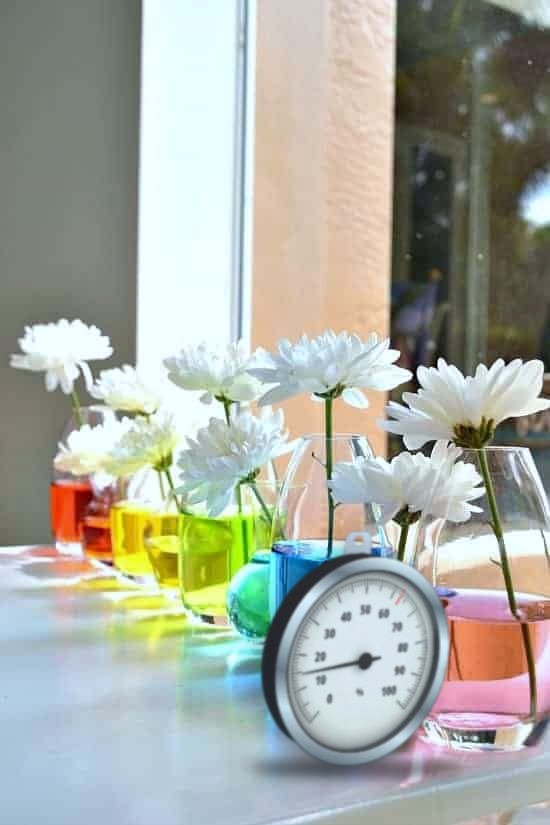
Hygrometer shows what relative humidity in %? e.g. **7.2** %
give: **15** %
